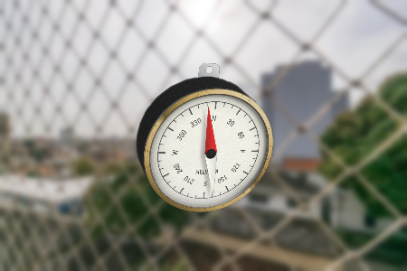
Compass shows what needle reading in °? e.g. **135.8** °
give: **350** °
